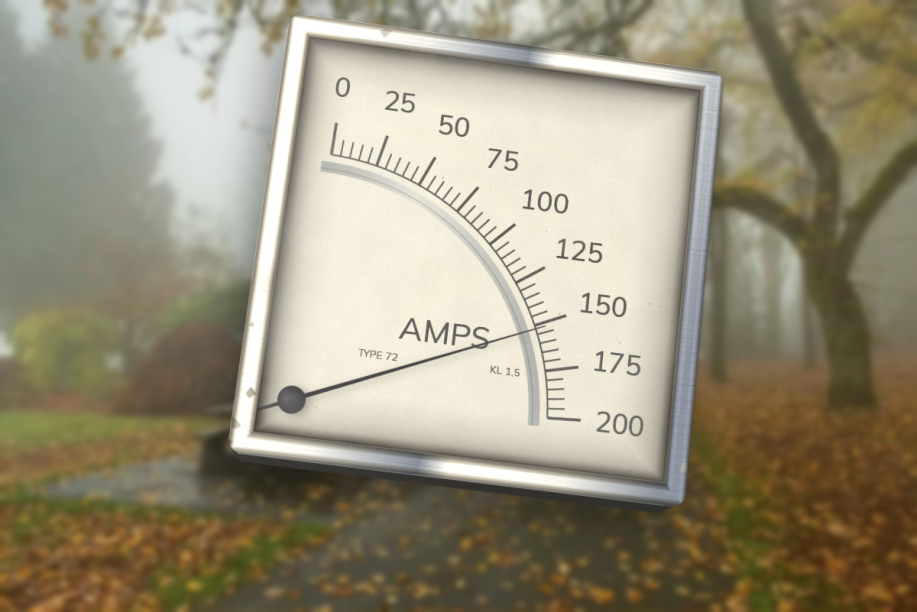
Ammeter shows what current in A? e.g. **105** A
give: **152.5** A
